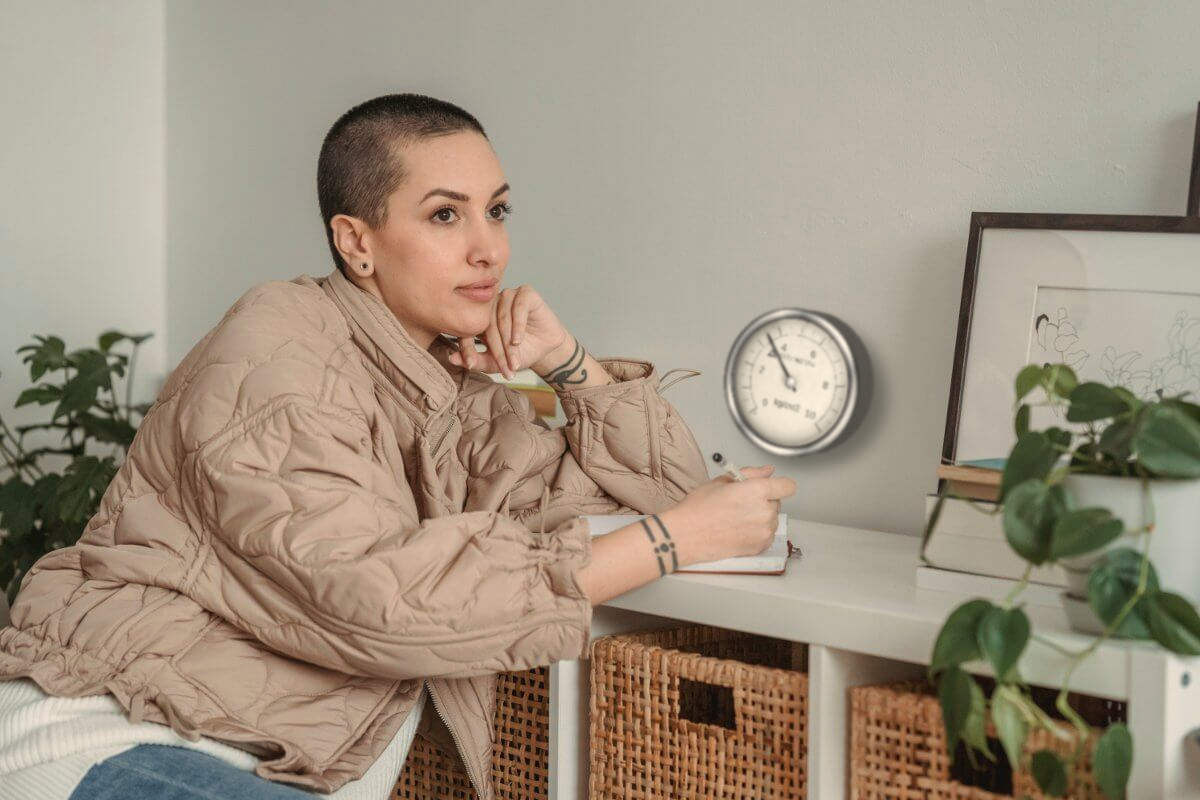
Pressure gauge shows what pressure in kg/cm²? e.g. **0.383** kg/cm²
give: **3.5** kg/cm²
